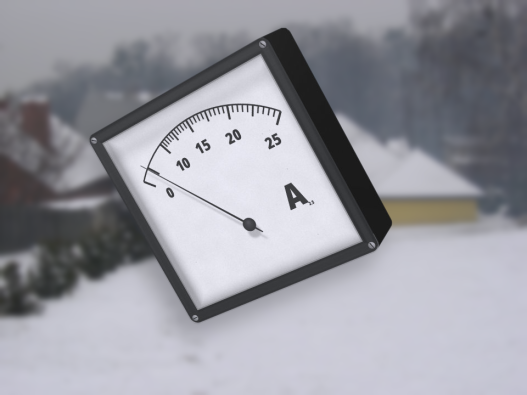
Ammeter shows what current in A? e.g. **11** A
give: **5** A
